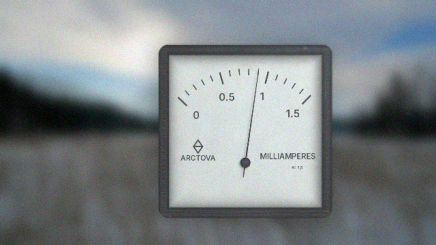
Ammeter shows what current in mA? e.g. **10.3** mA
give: **0.9** mA
